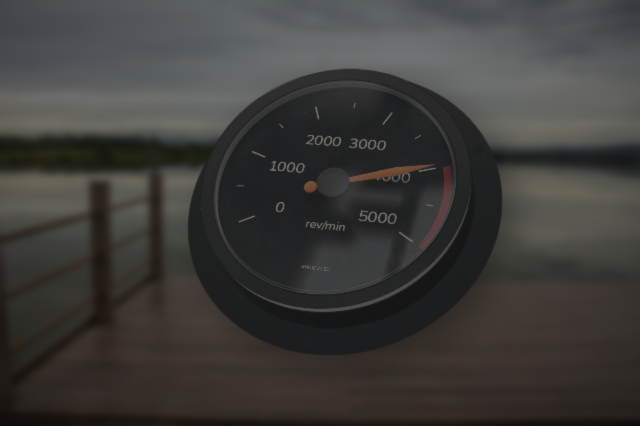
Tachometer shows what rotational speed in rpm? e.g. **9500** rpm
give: **4000** rpm
